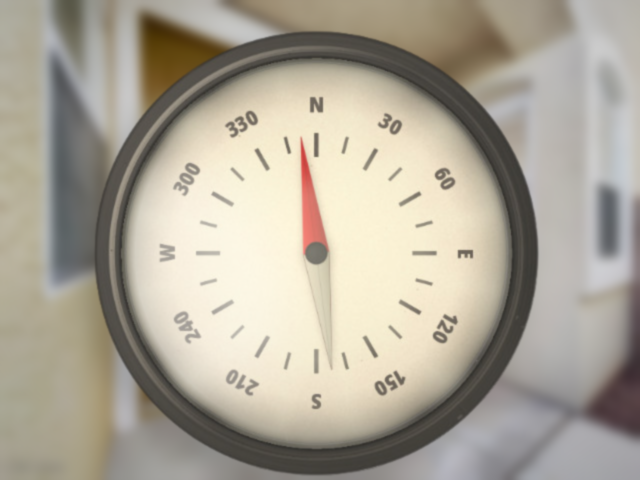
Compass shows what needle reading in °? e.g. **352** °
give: **352.5** °
